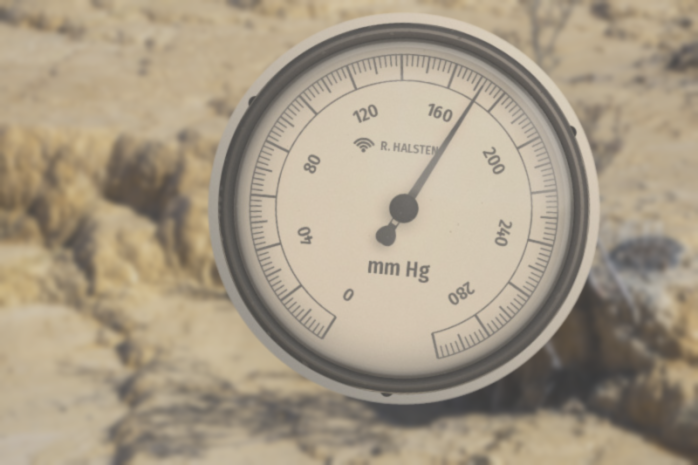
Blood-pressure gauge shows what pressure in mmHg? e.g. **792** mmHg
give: **172** mmHg
